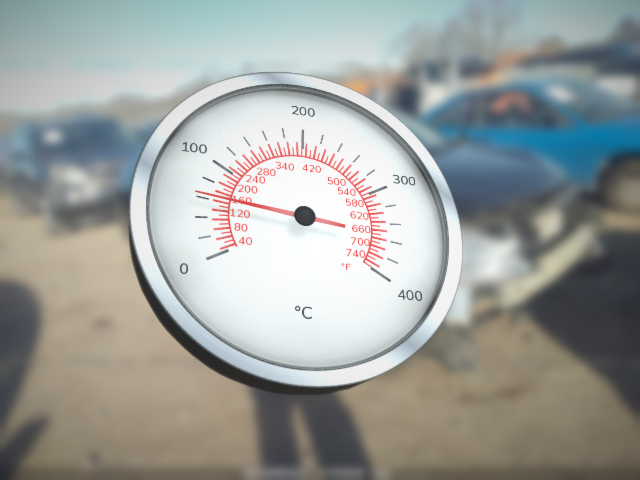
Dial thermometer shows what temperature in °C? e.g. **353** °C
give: **60** °C
